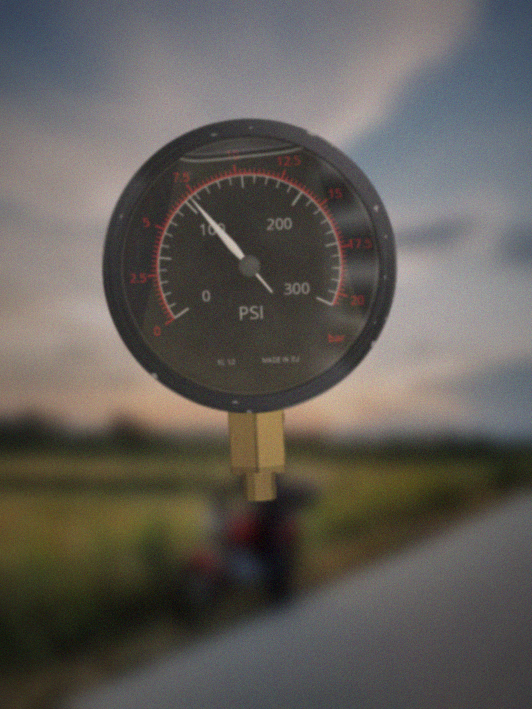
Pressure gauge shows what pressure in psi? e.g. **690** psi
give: **105** psi
